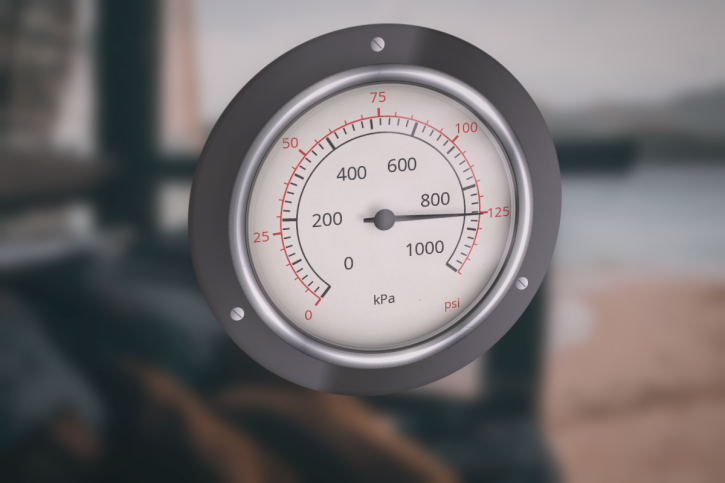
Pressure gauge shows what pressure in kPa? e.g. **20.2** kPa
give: **860** kPa
